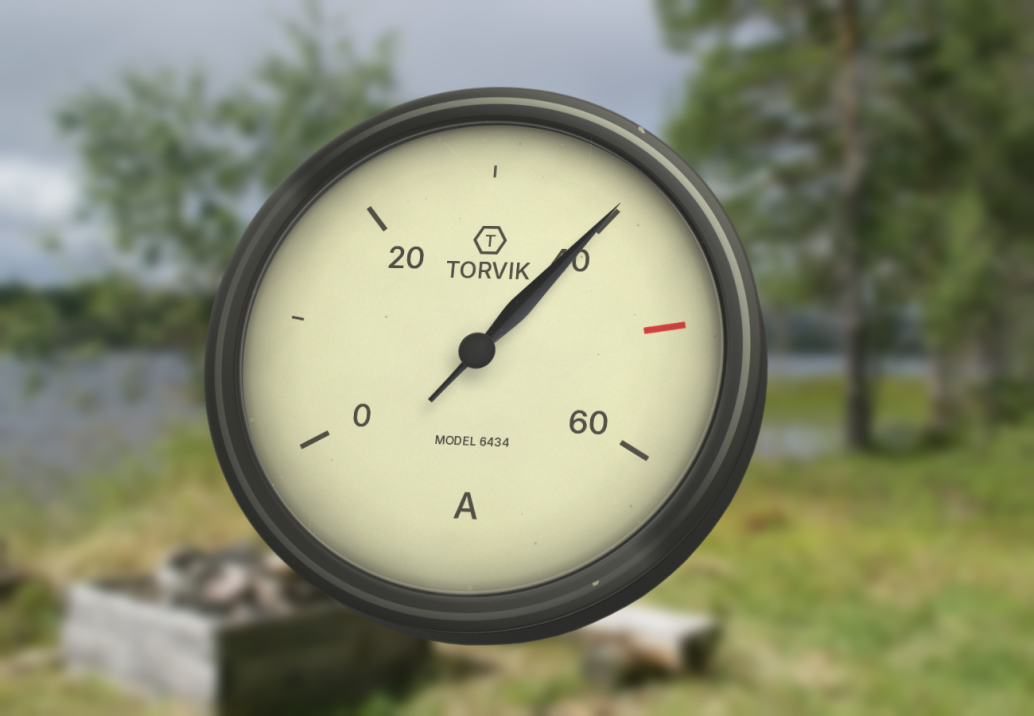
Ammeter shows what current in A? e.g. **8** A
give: **40** A
